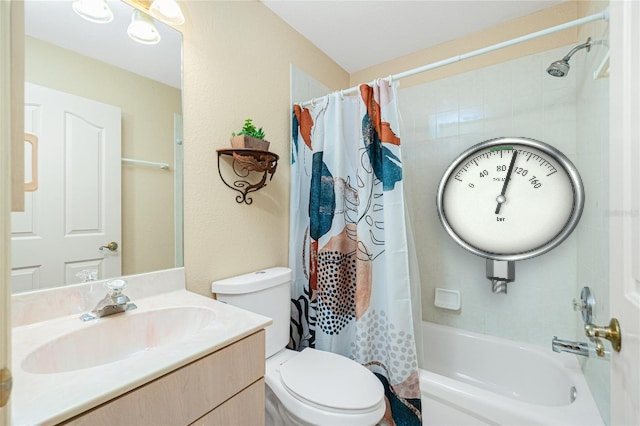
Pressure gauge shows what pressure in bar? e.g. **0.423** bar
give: **100** bar
